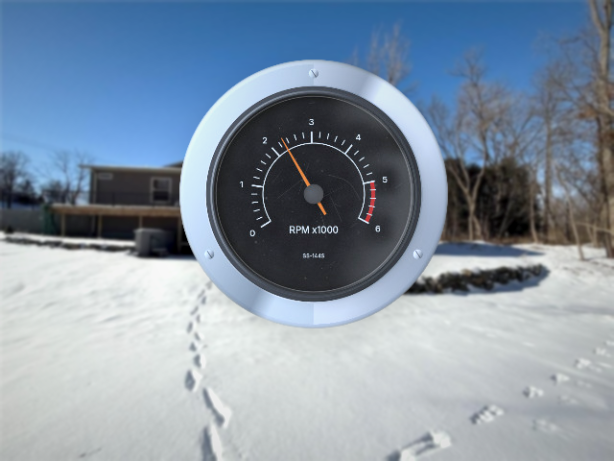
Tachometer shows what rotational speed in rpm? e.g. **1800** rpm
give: **2300** rpm
